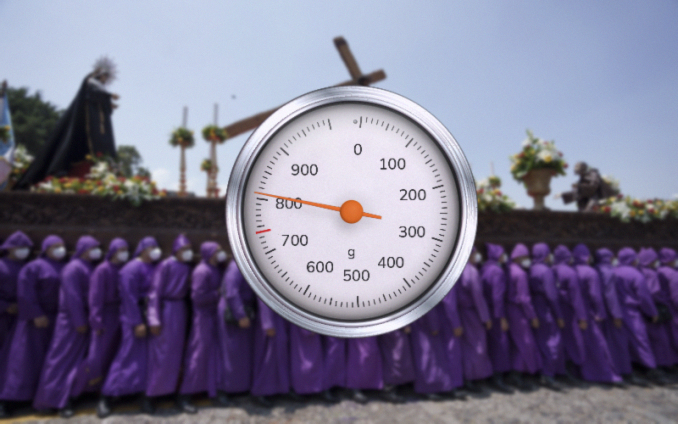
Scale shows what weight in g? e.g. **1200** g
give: **810** g
